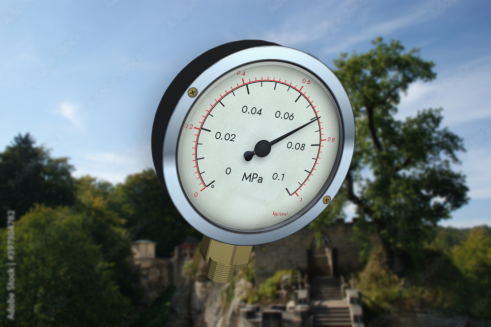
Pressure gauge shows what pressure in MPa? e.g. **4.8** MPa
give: **0.07** MPa
